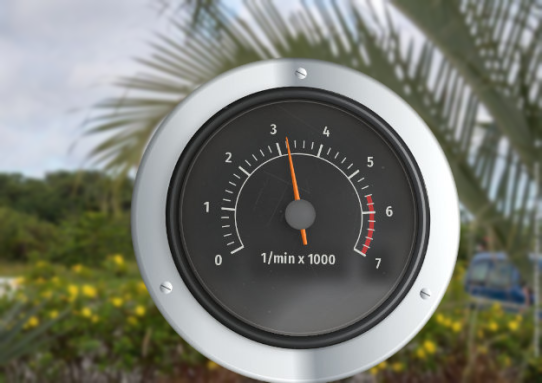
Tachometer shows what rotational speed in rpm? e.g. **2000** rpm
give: **3200** rpm
